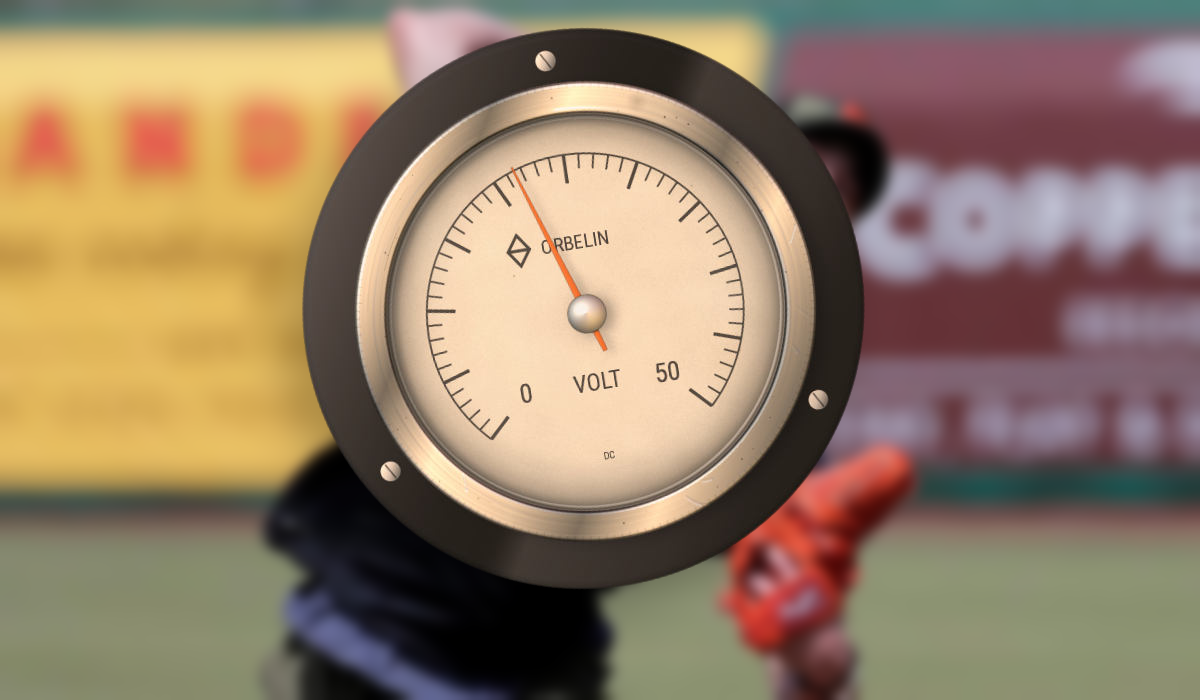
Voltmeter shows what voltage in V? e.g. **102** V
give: **21.5** V
